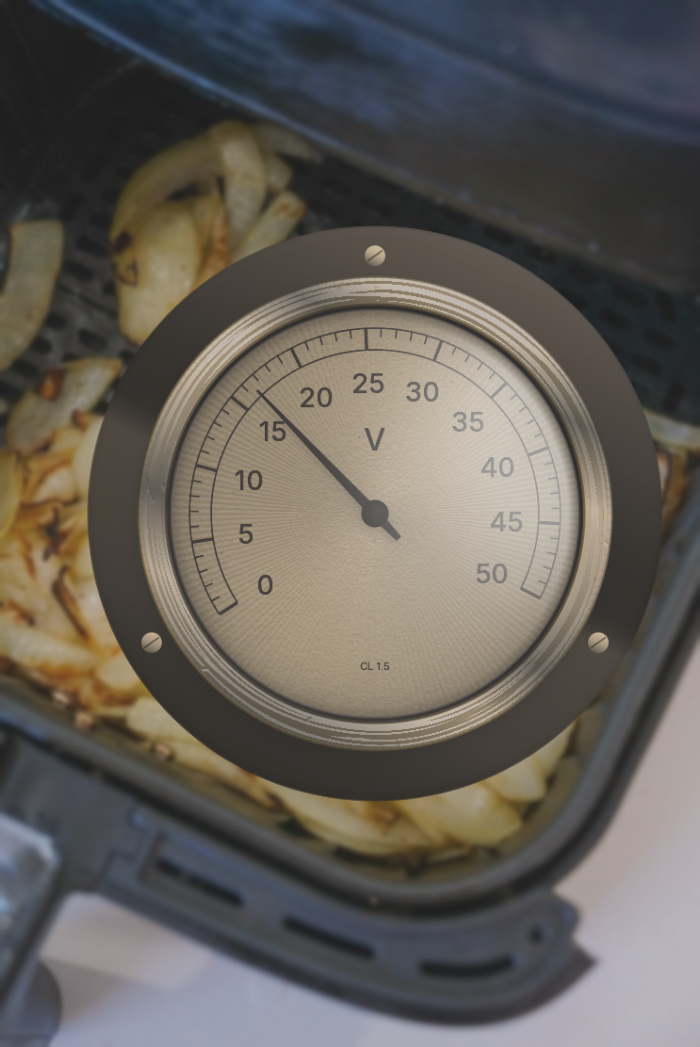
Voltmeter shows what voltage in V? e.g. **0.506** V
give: **16.5** V
